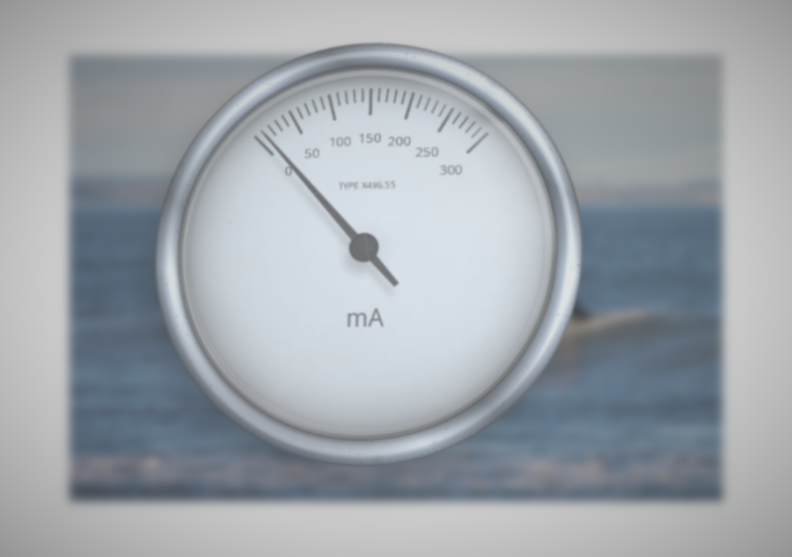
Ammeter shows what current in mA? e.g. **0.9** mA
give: **10** mA
